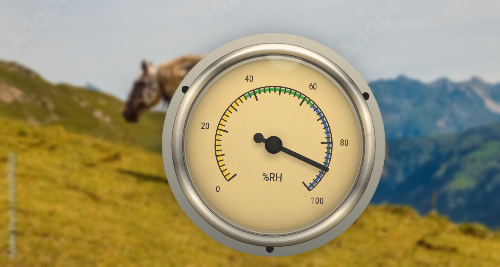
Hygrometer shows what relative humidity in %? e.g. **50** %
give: **90** %
